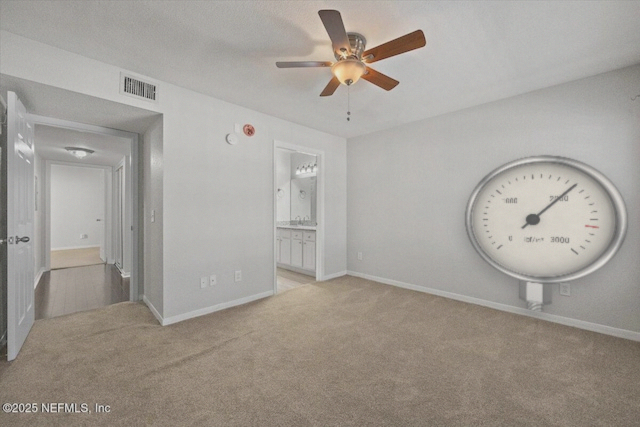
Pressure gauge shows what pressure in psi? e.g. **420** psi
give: **2000** psi
